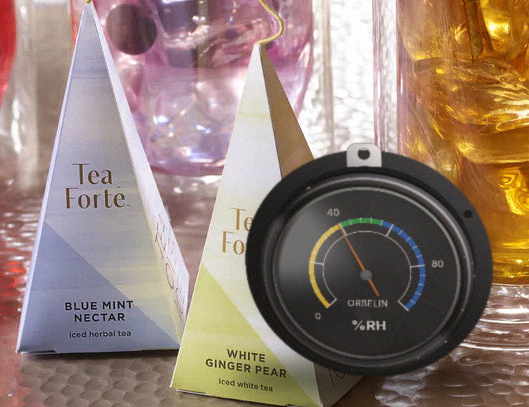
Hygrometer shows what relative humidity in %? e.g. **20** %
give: **40** %
